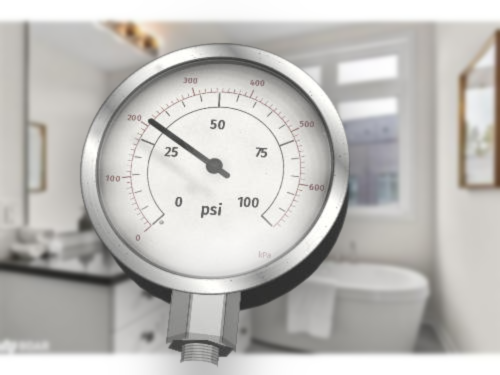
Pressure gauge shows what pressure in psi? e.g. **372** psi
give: **30** psi
